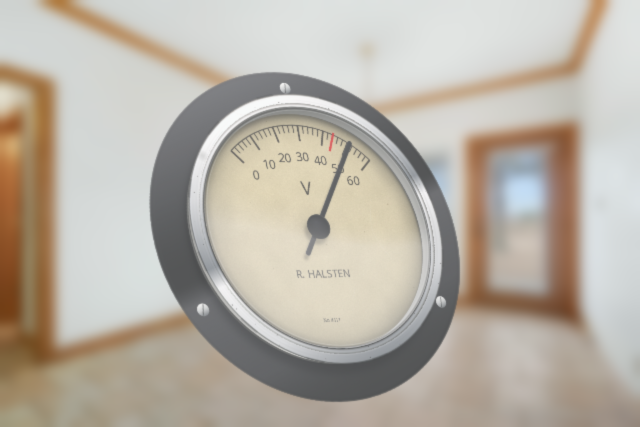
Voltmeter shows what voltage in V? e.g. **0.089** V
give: **50** V
